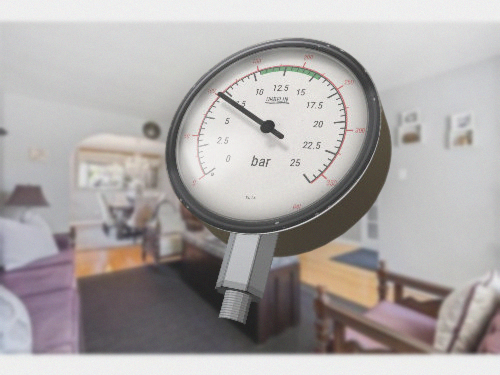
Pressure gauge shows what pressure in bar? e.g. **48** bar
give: **7** bar
